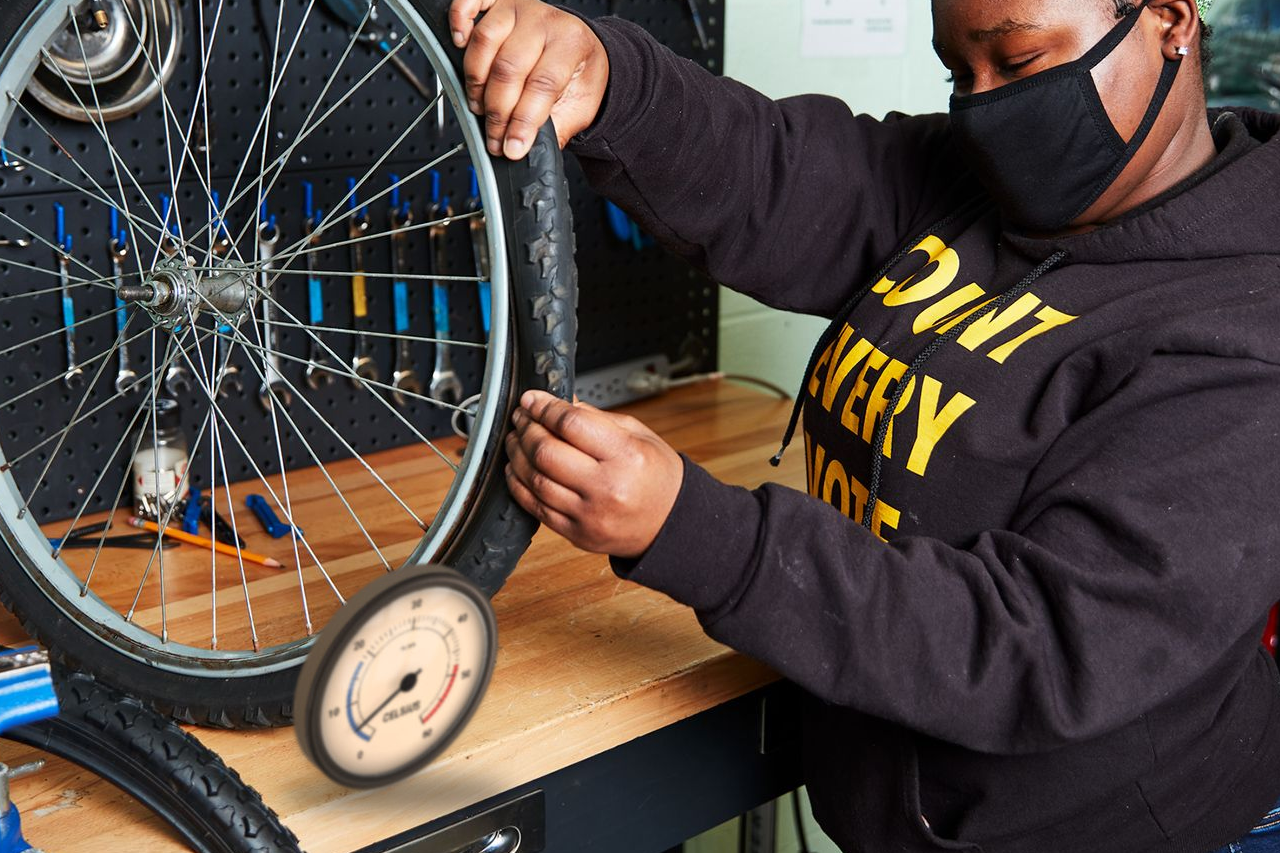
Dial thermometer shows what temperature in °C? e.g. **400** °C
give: **5** °C
